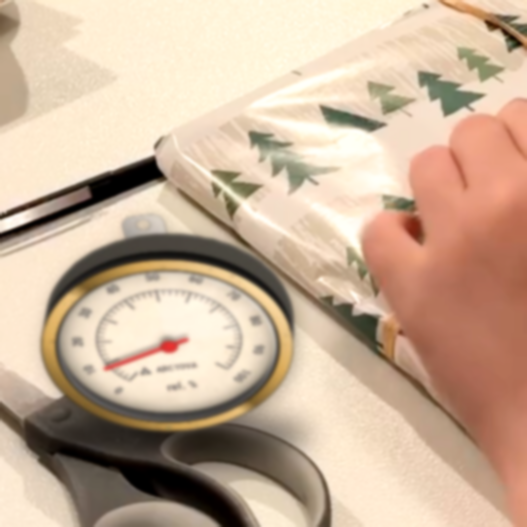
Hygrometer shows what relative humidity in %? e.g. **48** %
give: **10** %
